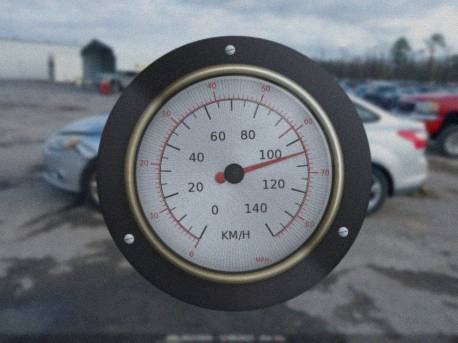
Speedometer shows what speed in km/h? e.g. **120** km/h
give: **105** km/h
